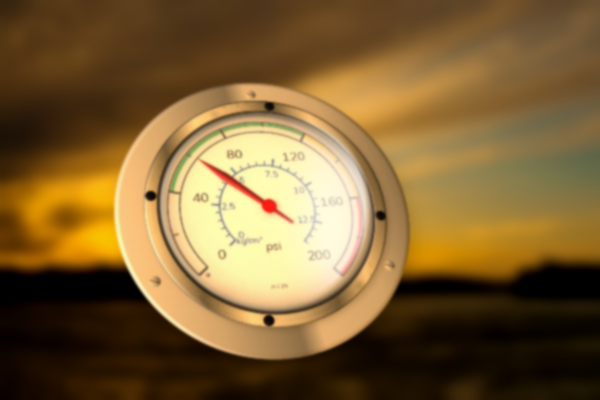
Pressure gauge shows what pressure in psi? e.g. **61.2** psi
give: **60** psi
